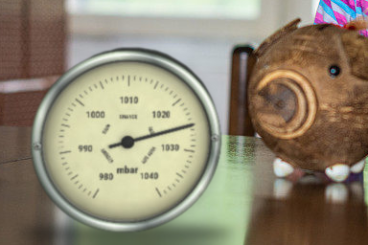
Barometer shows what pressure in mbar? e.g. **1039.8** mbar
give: **1025** mbar
